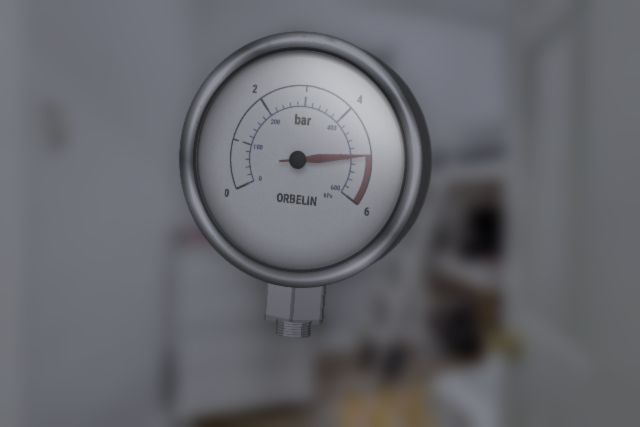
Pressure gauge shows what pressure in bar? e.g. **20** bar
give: **5** bar
